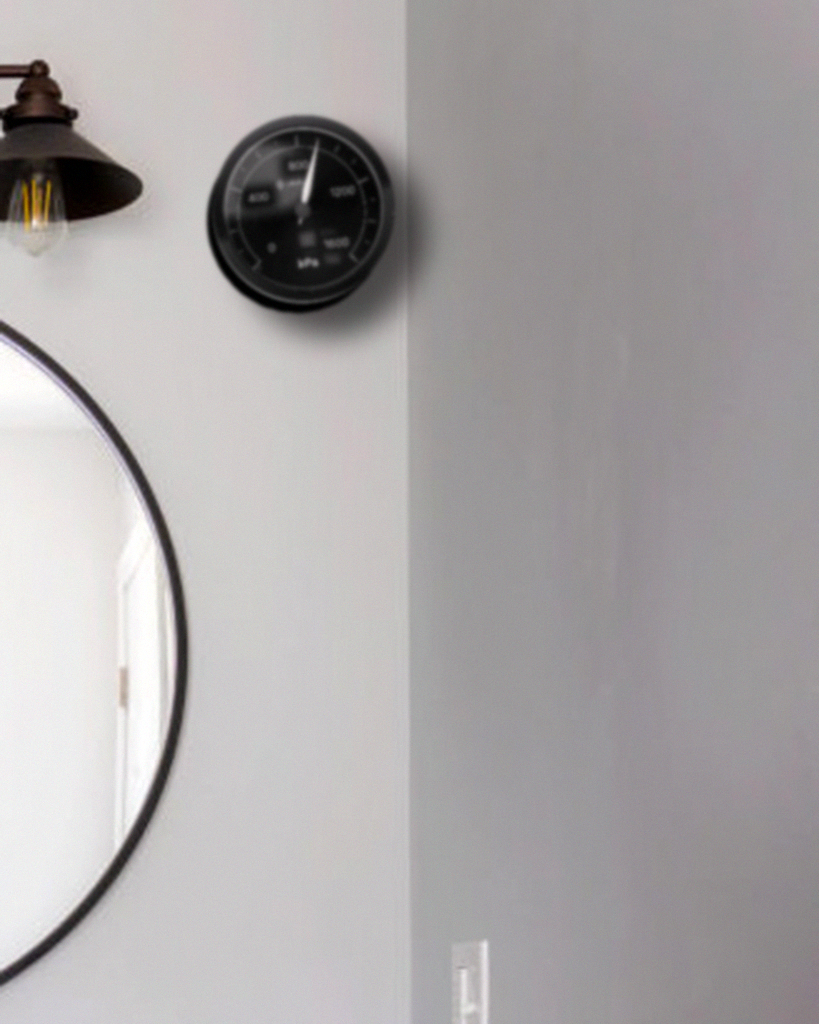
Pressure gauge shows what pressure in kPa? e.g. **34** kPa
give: **900** kPa
